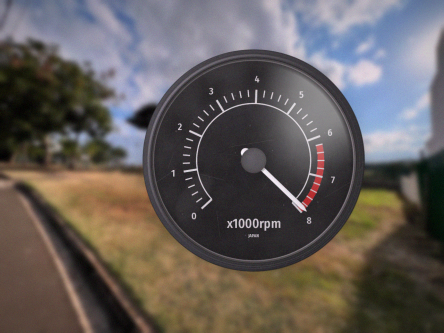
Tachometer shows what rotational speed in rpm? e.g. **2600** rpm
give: **7900** rpm
